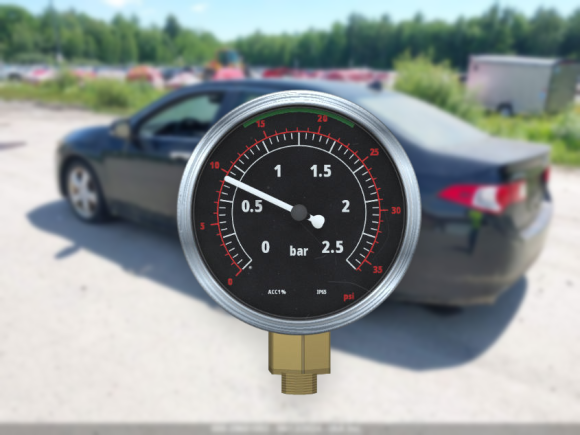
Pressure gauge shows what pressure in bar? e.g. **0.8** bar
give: **0.65** bar
